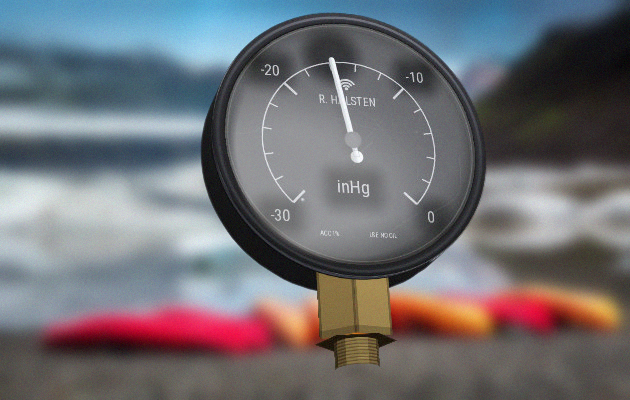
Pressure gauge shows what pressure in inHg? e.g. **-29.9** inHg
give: **-16** inHg
